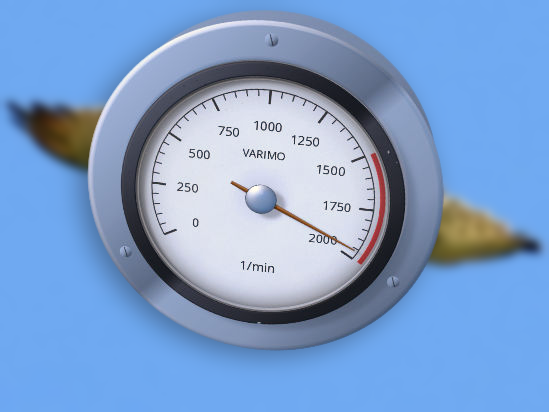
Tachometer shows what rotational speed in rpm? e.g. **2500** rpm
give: **1950** rpm
